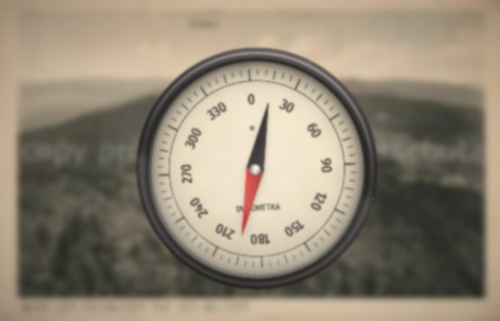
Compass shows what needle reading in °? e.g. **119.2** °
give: **195** °
